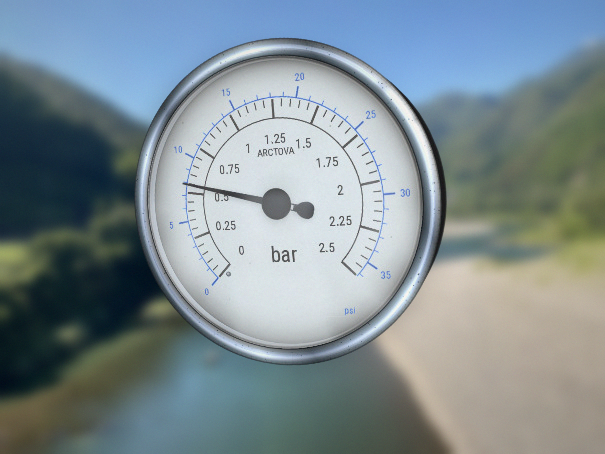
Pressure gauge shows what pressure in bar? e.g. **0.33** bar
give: **0.55** bar
